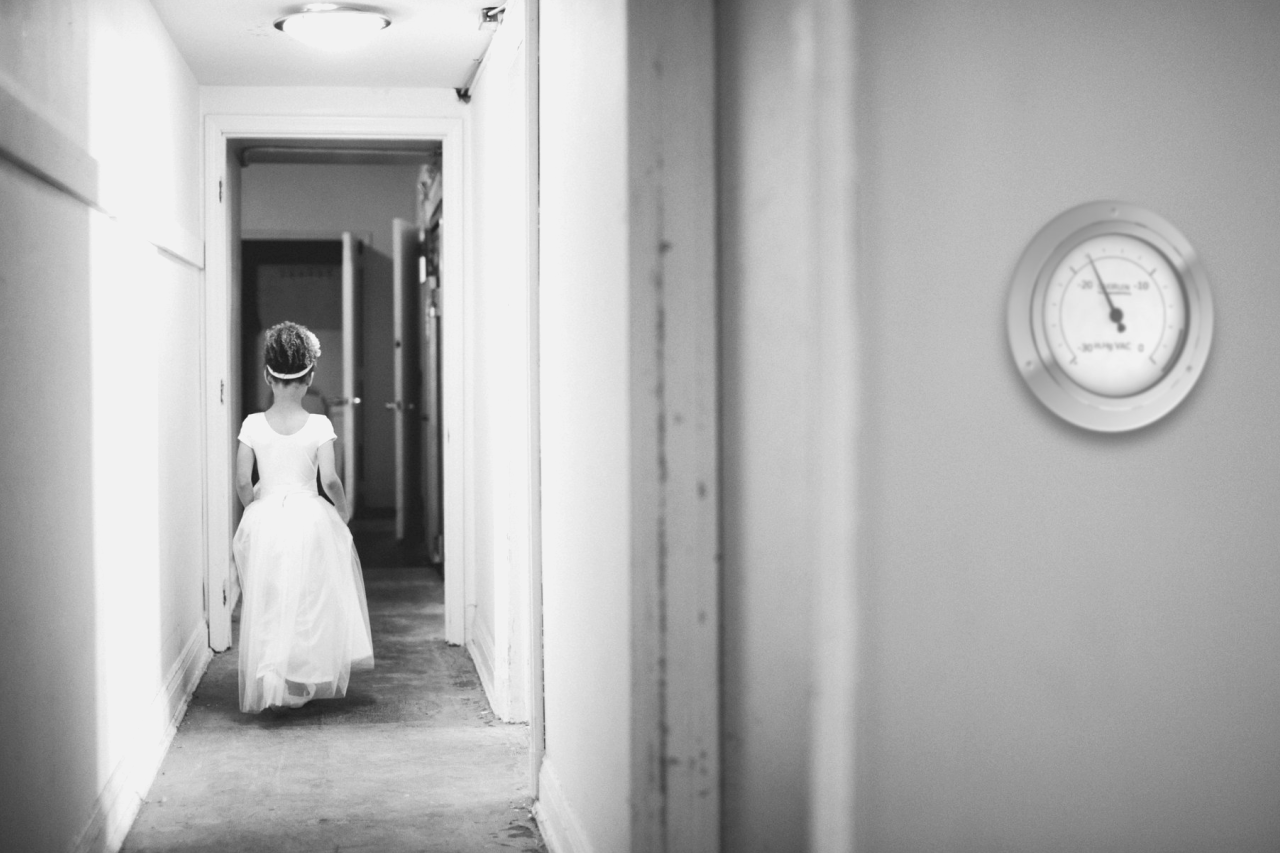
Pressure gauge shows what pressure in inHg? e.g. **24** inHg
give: **-18** inHg
